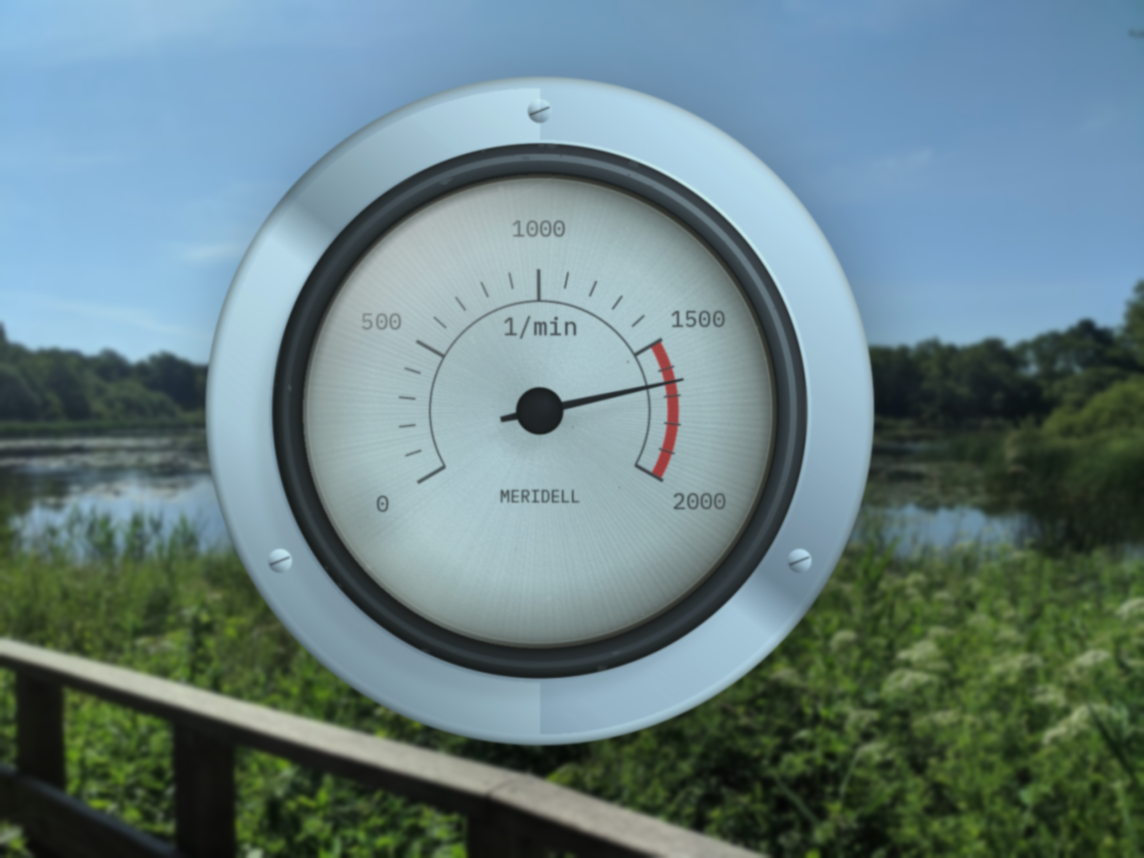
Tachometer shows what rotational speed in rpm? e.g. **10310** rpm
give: **1650** rpm
